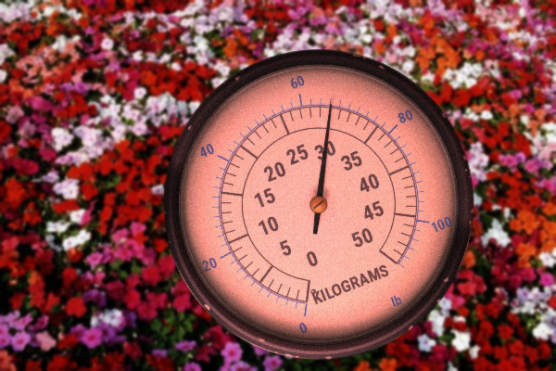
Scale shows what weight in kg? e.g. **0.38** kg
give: **30** kg
